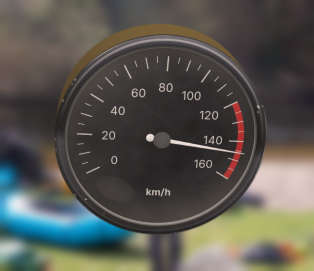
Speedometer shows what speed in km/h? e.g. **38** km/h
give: **145** km/h
